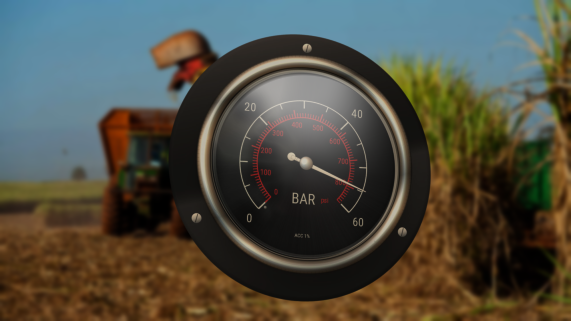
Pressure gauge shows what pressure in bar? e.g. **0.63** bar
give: **55** bar
